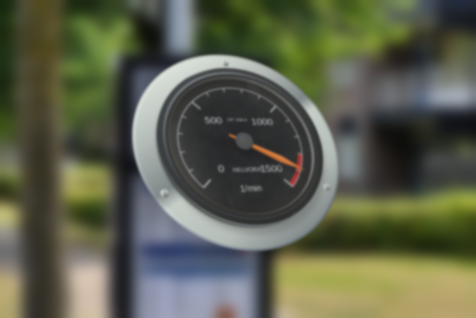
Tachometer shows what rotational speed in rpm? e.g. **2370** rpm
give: **1400** rpm
